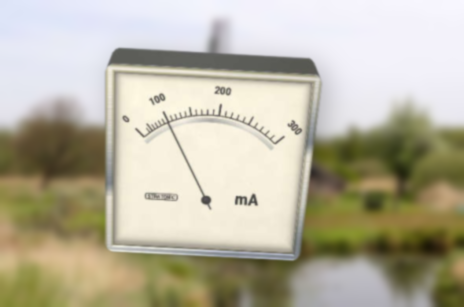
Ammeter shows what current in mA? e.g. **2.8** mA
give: **100** mA
